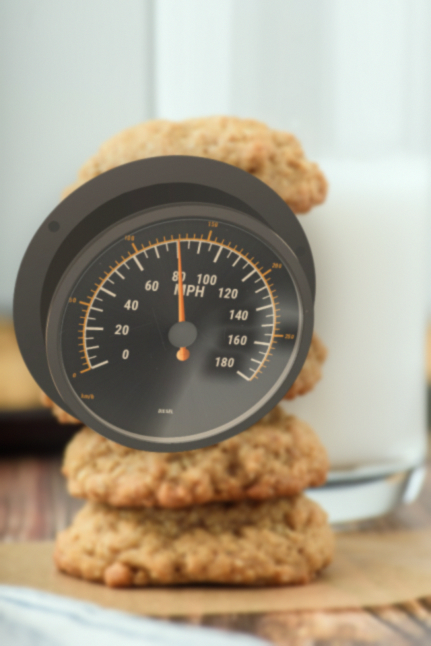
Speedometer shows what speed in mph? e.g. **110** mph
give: **80** mph
